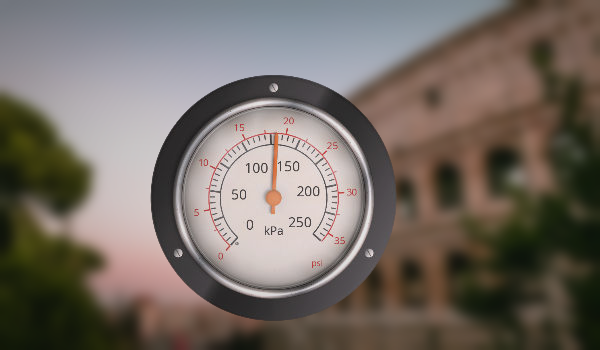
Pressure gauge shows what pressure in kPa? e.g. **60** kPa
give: **130** kPa
